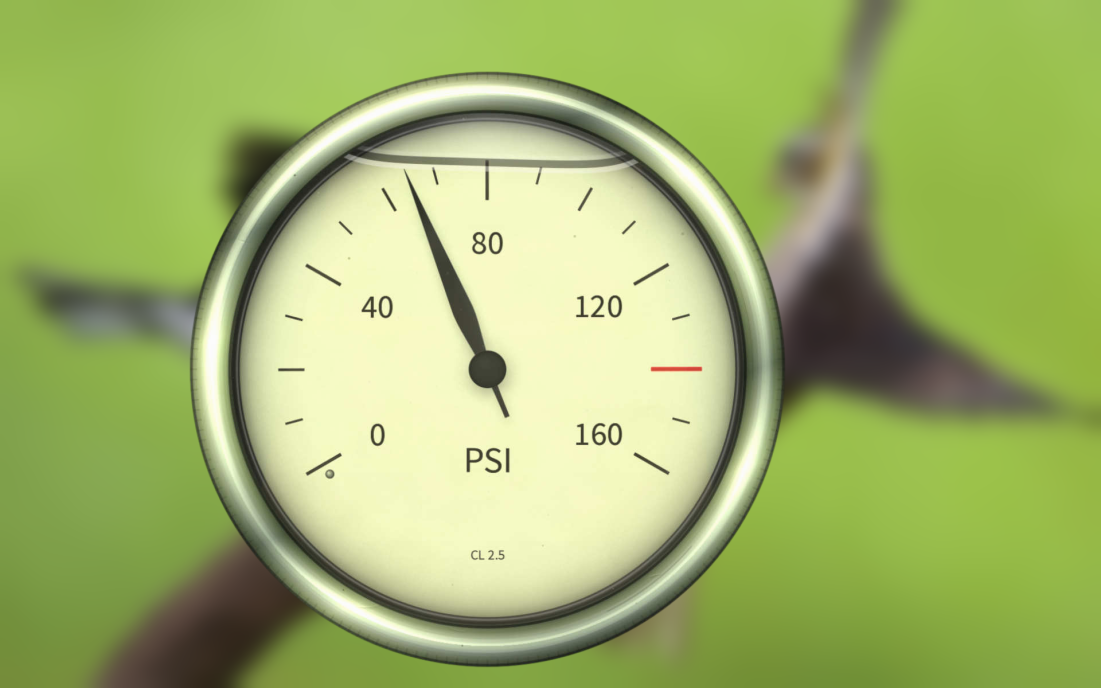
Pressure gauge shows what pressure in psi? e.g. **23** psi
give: **65** psi
